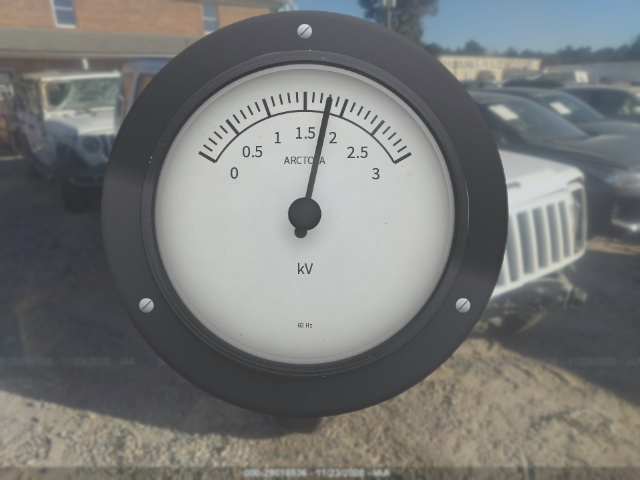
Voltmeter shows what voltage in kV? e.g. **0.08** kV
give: **1.8** kV
